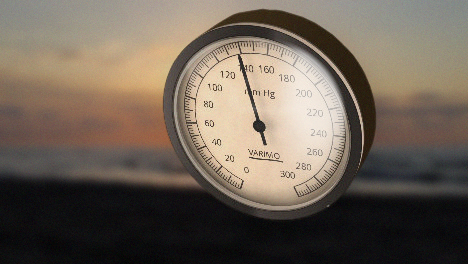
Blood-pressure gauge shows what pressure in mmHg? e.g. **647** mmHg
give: **140** mmHg
